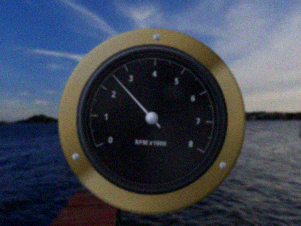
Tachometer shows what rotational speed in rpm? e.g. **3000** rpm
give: **2500** rpm
